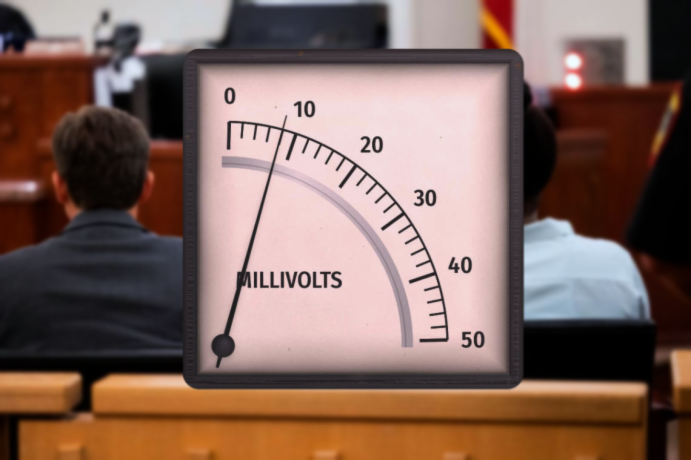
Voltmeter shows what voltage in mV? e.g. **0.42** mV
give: **8** mV
